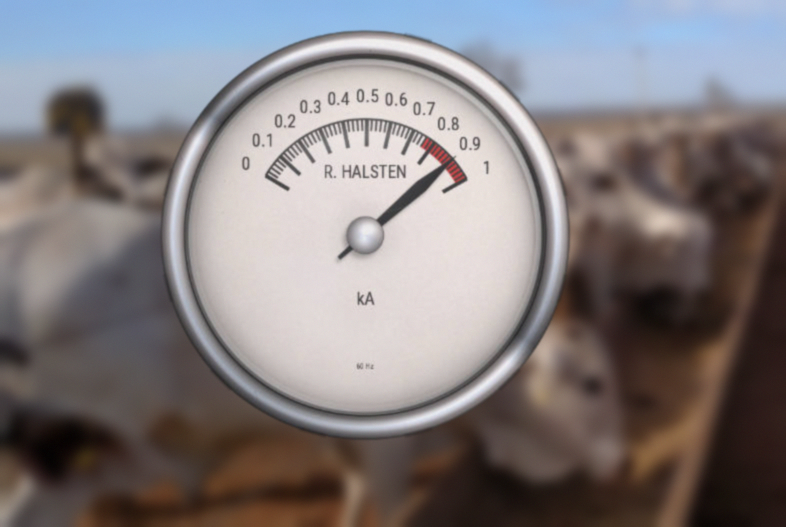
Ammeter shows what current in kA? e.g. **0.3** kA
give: **0.9** kA
